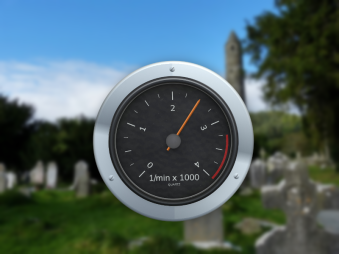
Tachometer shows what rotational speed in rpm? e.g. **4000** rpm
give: **2500** rpm
